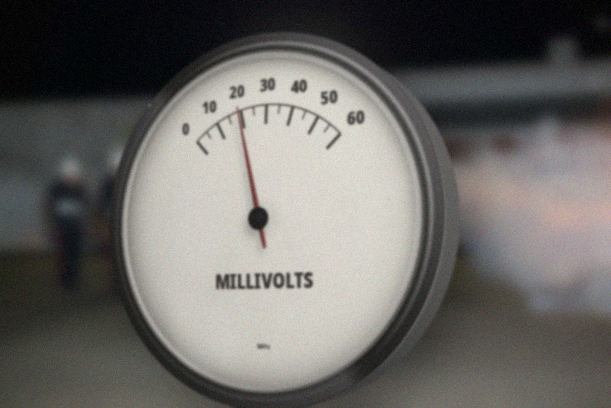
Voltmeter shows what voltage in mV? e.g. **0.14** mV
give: **20** mV
